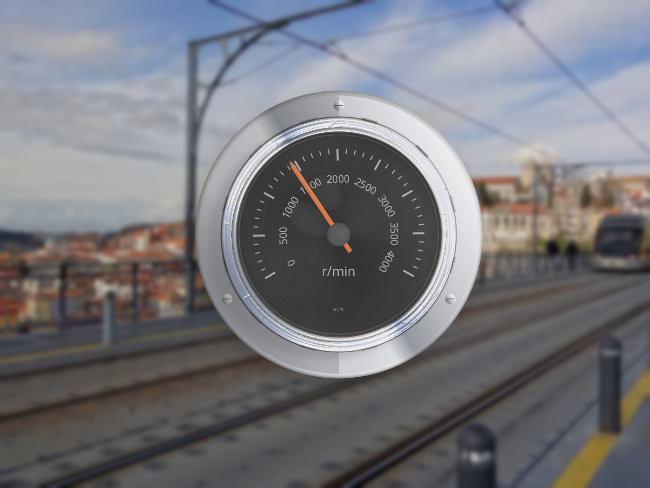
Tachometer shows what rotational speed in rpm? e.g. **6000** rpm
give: **1450** rpm
